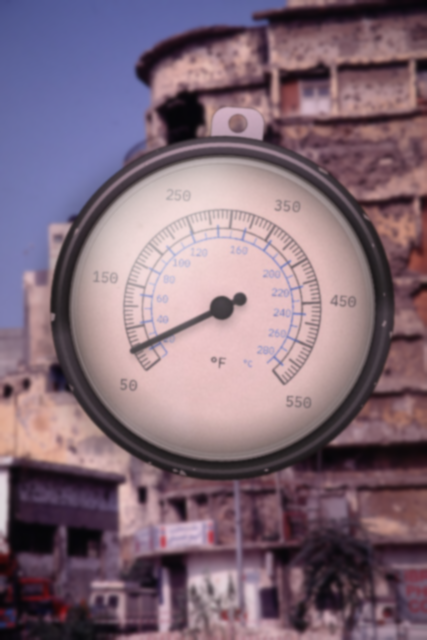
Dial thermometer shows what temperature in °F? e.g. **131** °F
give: **75** °F
